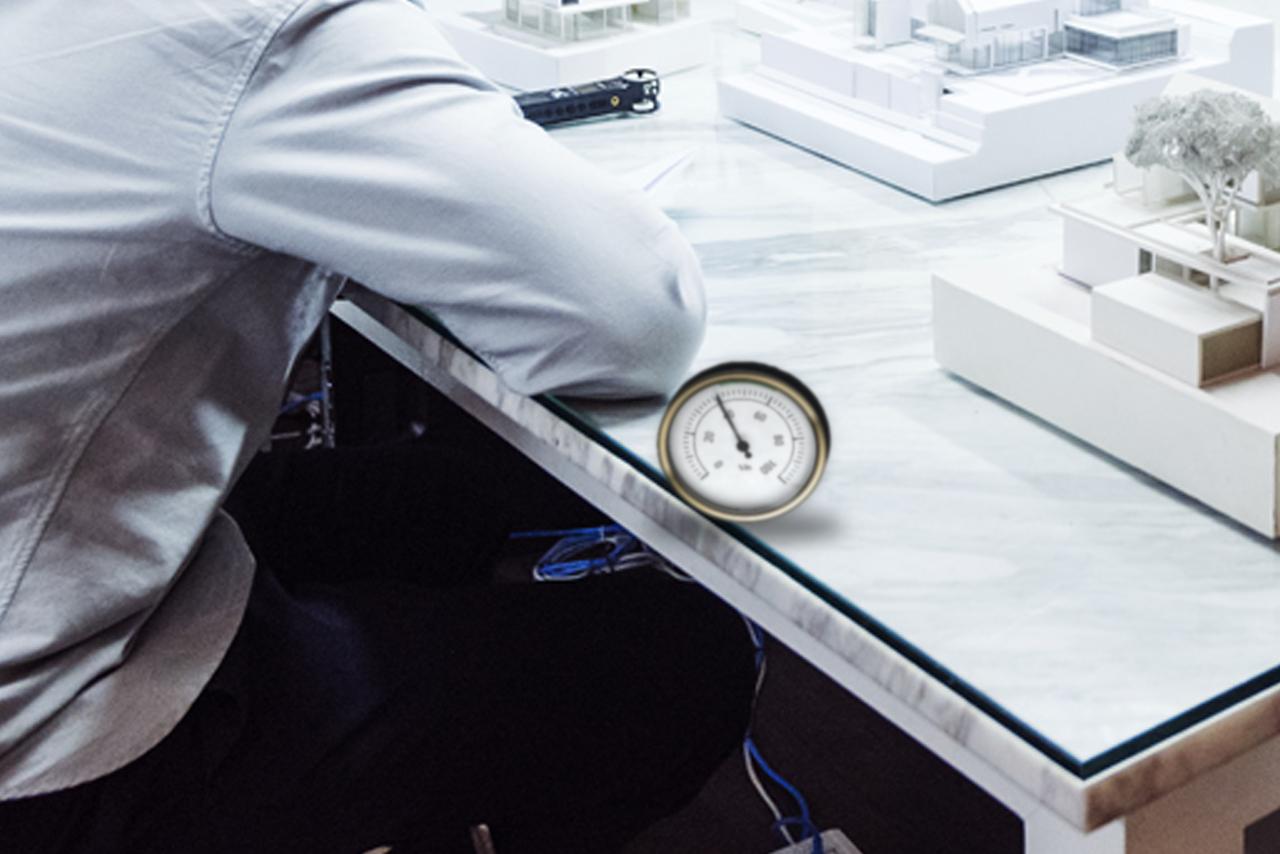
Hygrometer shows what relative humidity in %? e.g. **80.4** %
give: **40** %
